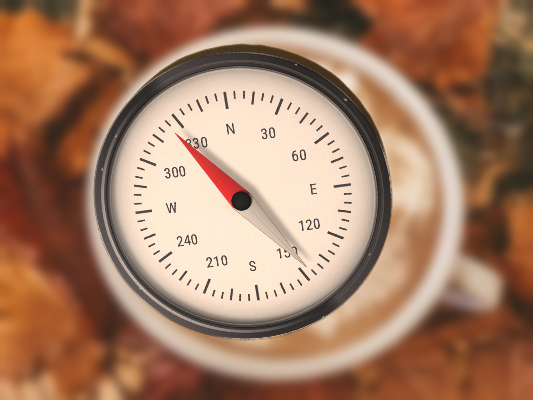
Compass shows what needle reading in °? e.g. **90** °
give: **325** °
